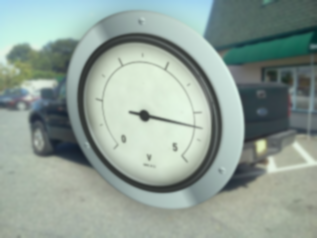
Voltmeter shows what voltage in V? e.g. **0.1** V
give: **4.25** V
